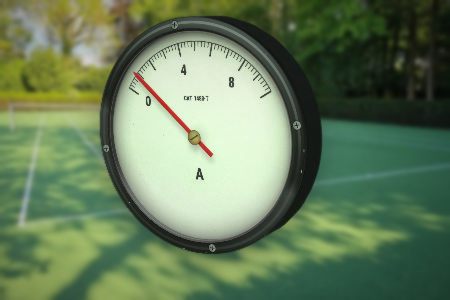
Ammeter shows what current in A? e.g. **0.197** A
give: **1** A
